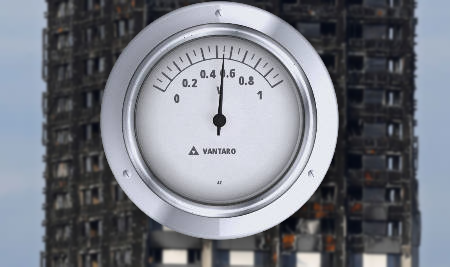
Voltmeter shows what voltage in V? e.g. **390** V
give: **0.55** V
